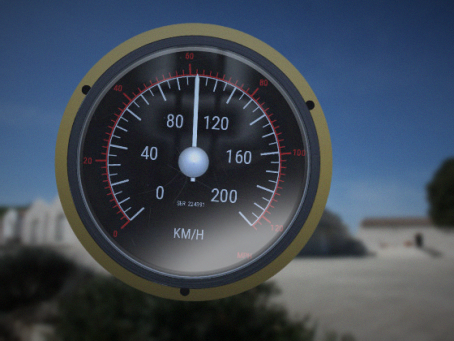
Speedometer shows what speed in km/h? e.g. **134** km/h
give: **100** km/h
